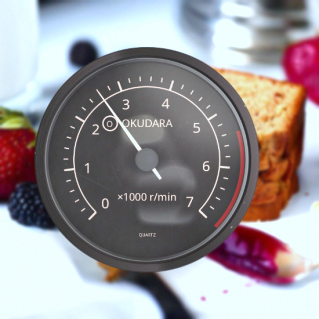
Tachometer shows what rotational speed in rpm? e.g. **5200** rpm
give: **2600** rpm
